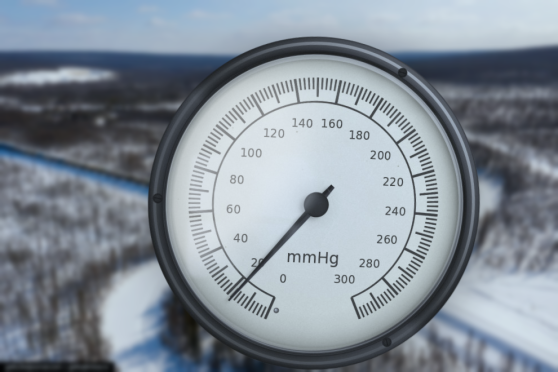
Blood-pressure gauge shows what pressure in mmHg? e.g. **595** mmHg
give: **18** mmHg
